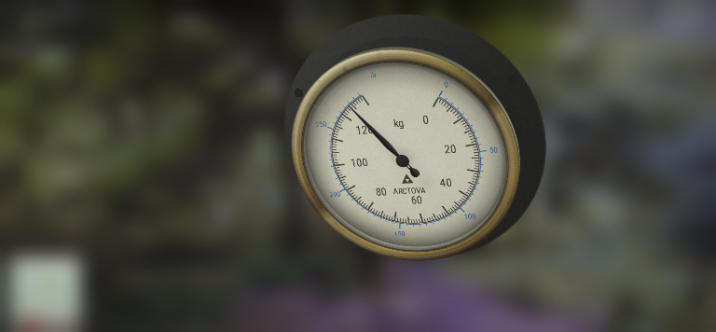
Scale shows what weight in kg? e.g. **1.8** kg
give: **125** kg
